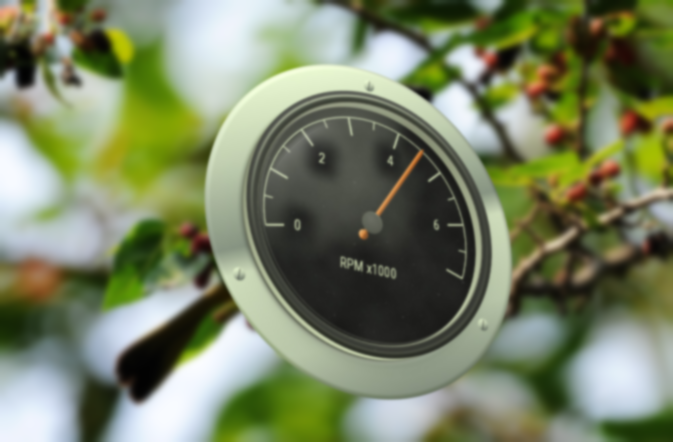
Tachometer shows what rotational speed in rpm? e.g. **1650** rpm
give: **4500** rpm
